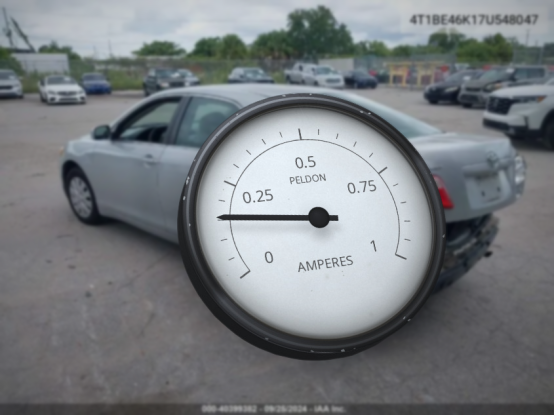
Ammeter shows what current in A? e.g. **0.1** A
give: **0.15** A
